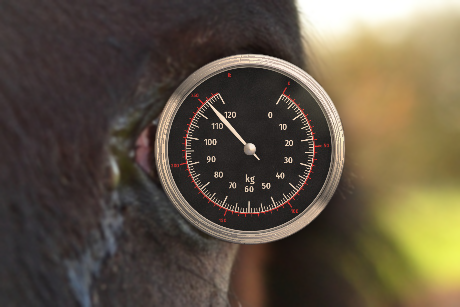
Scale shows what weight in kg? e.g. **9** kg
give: **115** kg
